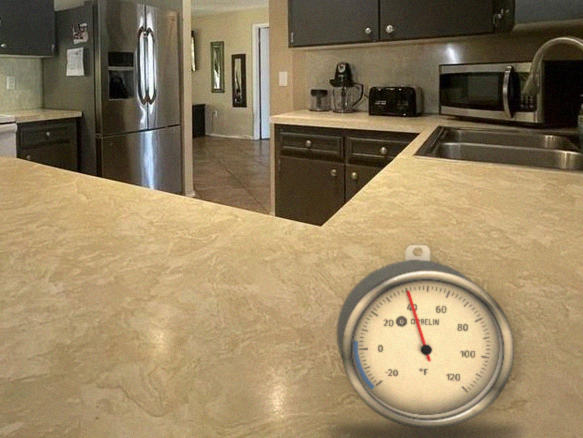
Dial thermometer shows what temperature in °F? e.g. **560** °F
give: **40** °F
